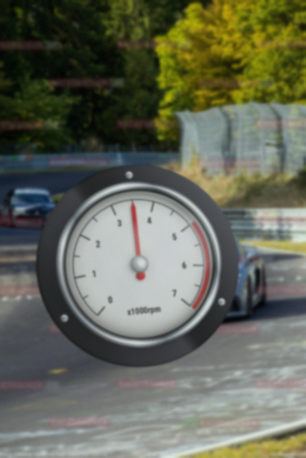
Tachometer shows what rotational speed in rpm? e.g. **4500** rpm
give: **3500** rpm
